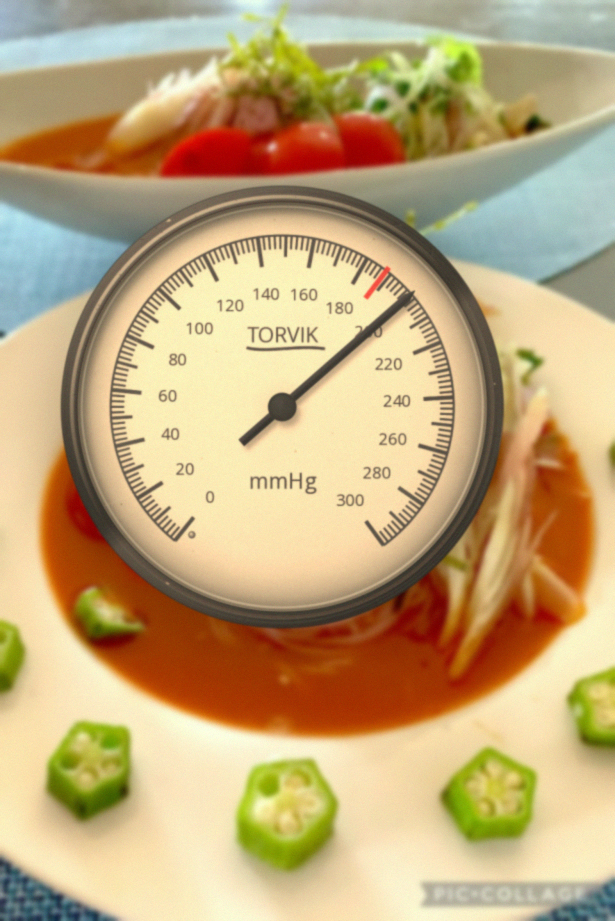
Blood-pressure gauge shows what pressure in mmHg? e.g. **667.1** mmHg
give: **200** mmHg
